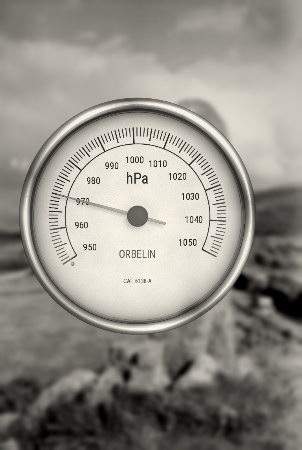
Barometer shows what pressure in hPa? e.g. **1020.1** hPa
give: **970** hPa
